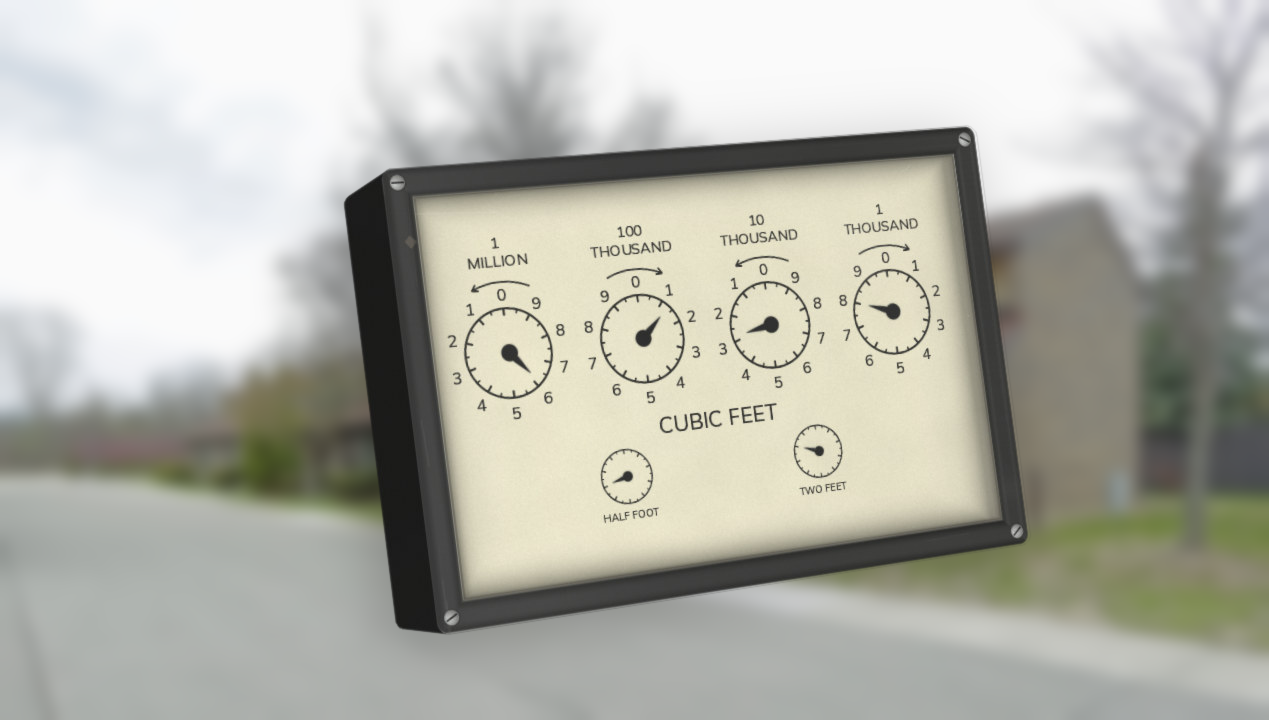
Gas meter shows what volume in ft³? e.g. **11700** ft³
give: **612800** ft³
